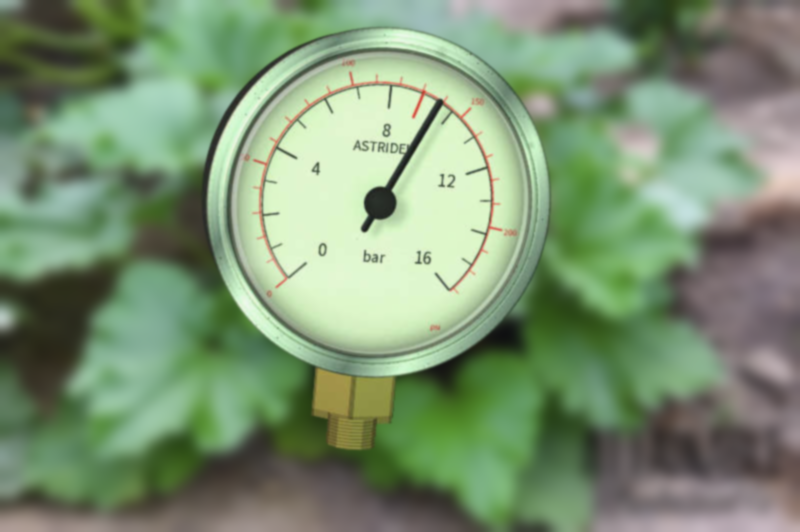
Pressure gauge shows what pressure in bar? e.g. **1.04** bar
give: **9.5** bar
